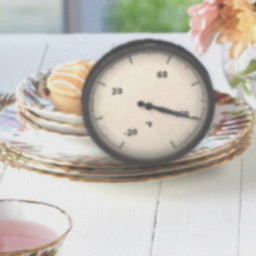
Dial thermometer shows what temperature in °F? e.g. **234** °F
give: **100** °F
